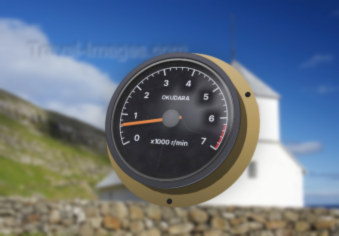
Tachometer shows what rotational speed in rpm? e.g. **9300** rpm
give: **600** rpm
